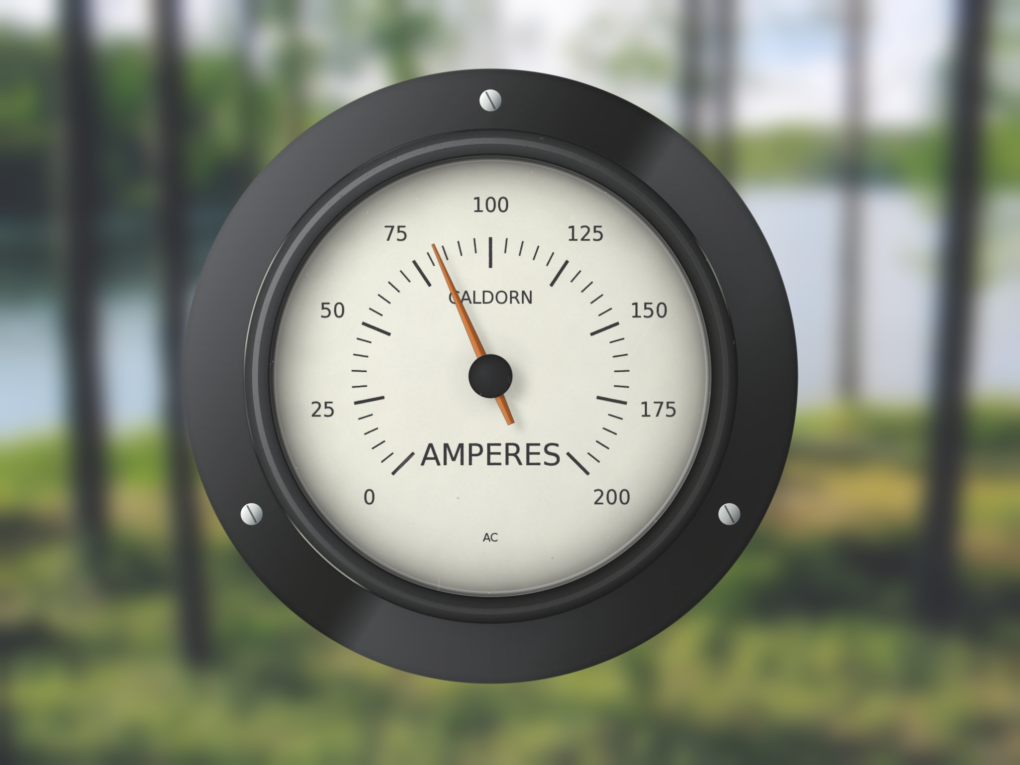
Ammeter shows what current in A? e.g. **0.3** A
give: **82.5** A
